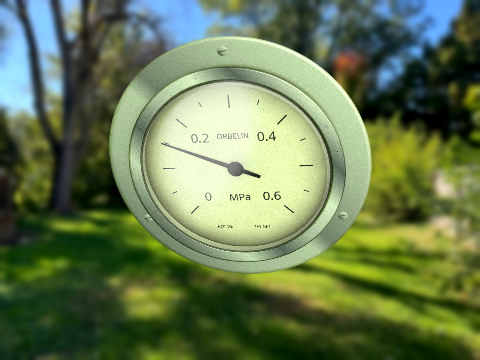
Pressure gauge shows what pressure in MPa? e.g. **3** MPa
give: **0.15** MPa
